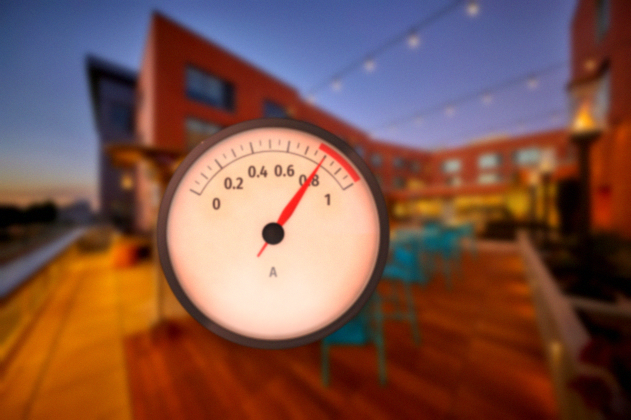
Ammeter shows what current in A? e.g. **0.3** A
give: **0.8** A
